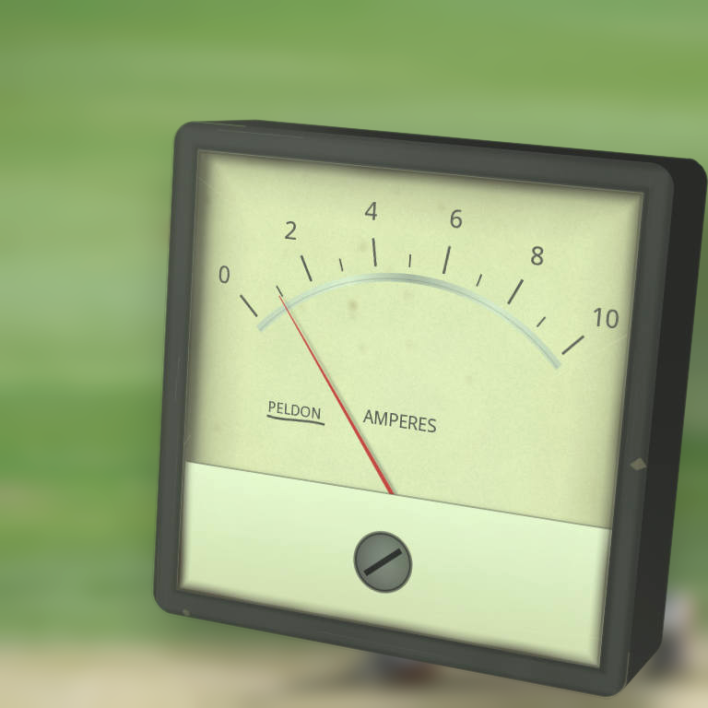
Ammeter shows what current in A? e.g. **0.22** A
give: **1** A
